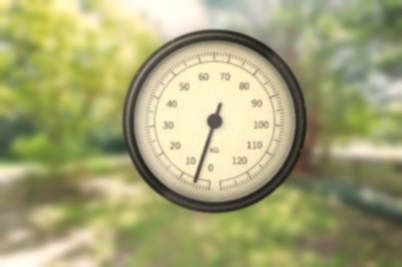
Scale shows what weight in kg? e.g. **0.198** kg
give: **5** kg
